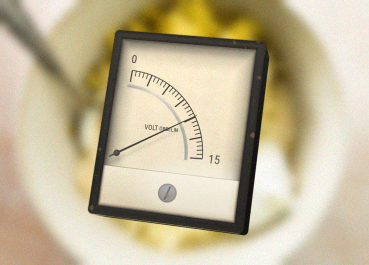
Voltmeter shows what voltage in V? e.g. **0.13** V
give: **10** V
